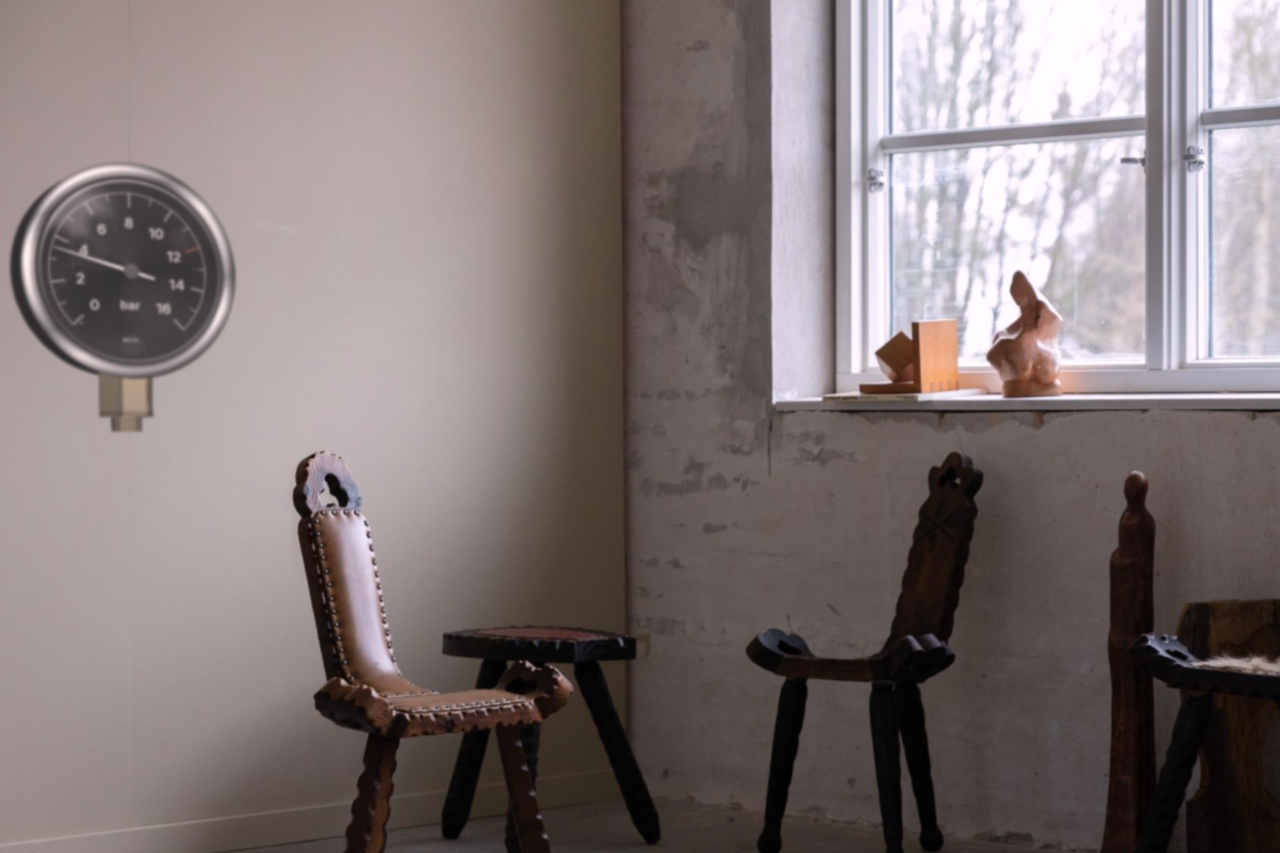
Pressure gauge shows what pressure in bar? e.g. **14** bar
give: **3.5** bar
